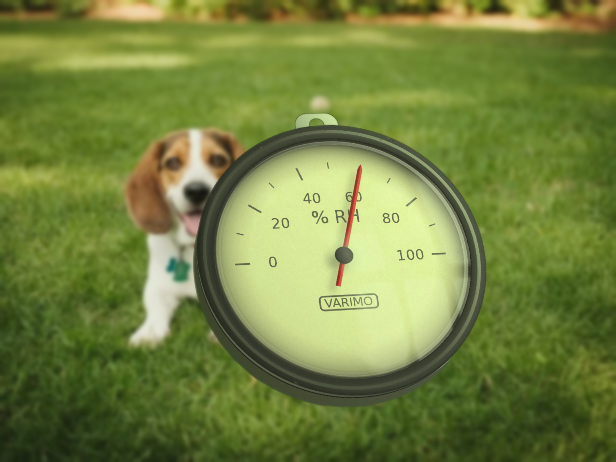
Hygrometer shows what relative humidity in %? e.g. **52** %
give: **60** %
